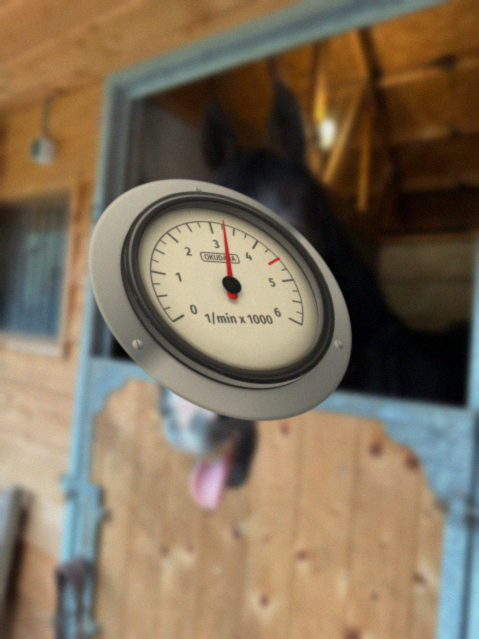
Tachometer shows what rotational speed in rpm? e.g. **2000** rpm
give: **3250** rpm
